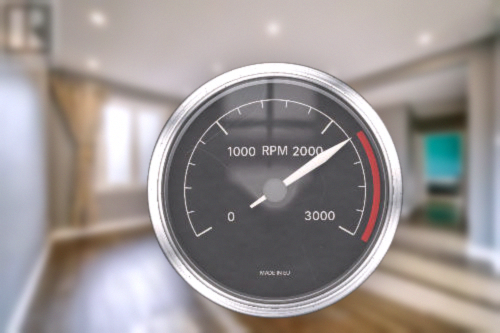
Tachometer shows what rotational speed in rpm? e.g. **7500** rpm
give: **2200** rpm
